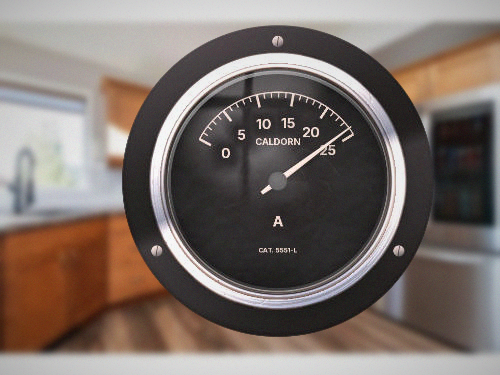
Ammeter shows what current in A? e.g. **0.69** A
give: **24** A
